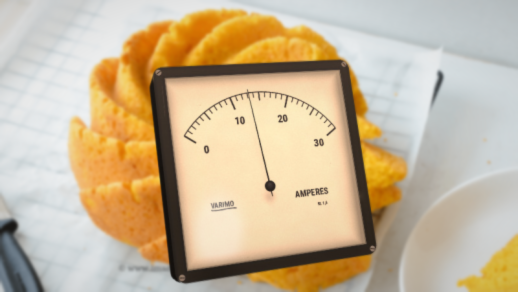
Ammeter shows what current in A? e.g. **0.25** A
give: **13** A
